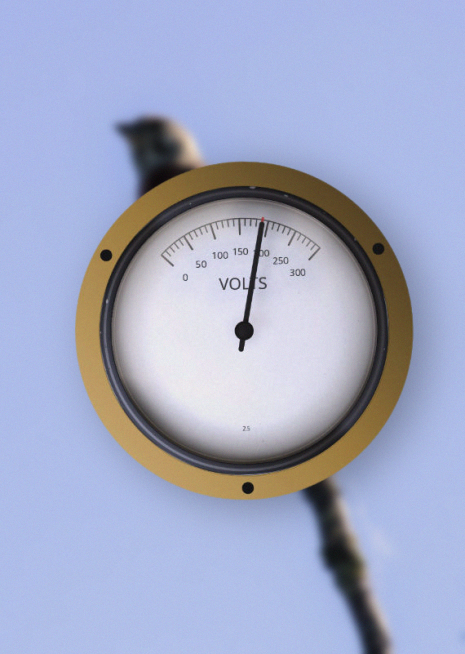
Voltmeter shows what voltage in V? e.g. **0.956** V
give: **190** V
